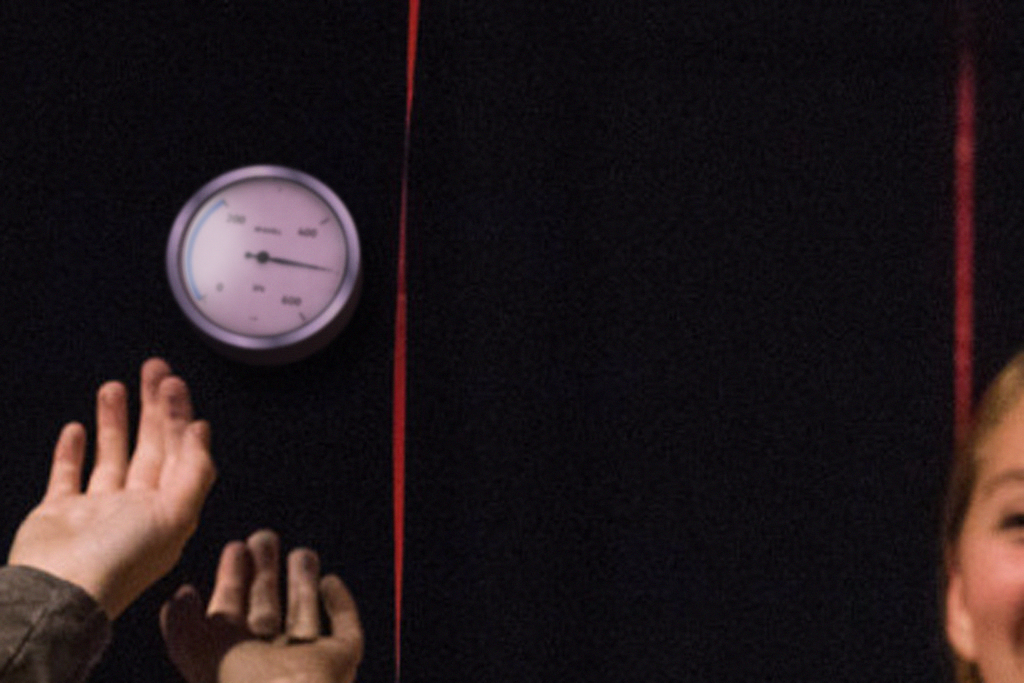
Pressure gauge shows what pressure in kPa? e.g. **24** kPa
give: **500** kPa
